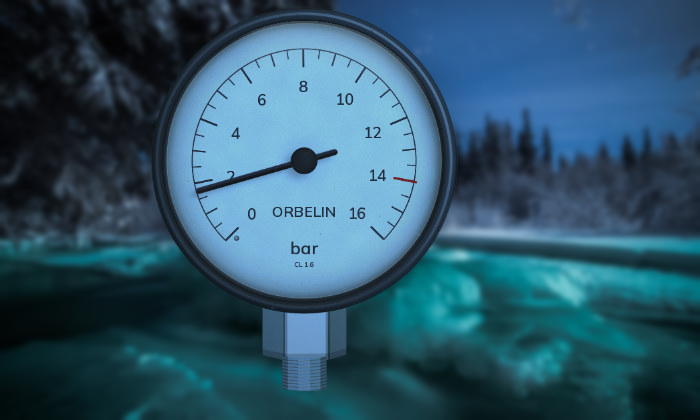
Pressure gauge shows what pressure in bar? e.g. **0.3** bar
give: **1.75** bar
